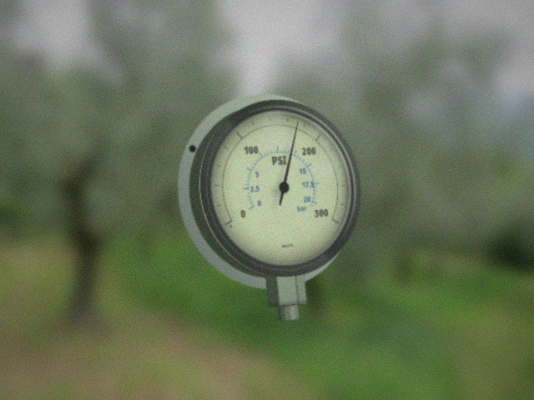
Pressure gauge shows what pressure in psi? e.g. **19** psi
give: **170** psi
